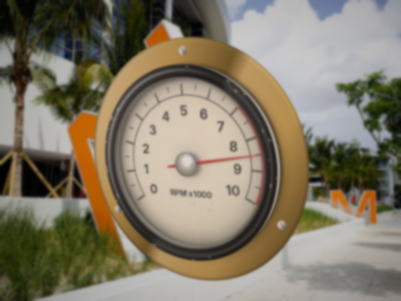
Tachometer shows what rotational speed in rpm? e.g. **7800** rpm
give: **8500** rpm
